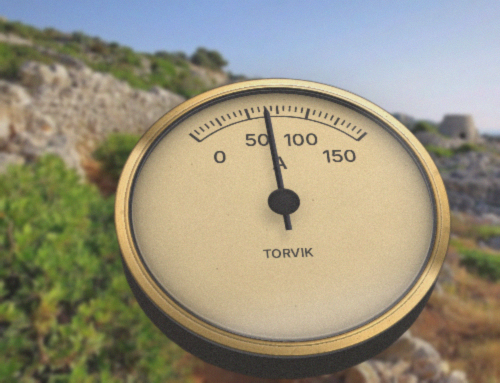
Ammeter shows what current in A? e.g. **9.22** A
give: **65** A
